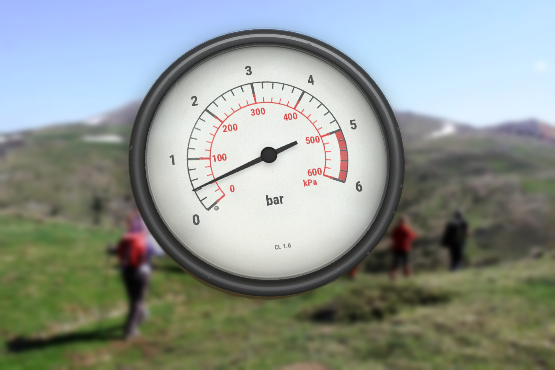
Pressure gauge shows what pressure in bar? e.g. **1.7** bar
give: **0.4** bar
